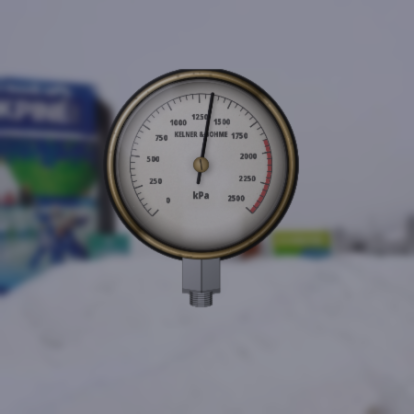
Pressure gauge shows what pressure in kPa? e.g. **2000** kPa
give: **1350** kPa
